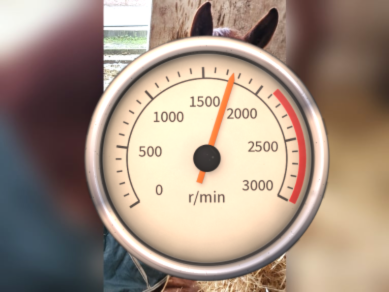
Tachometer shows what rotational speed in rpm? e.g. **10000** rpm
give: **1750** rpm
